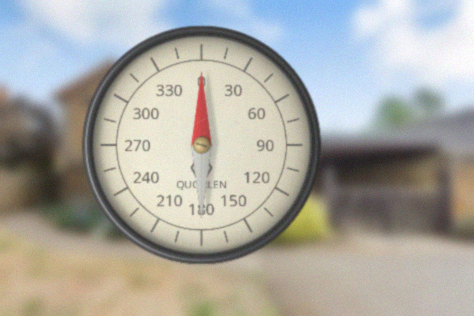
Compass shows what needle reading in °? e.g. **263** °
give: **0** °
